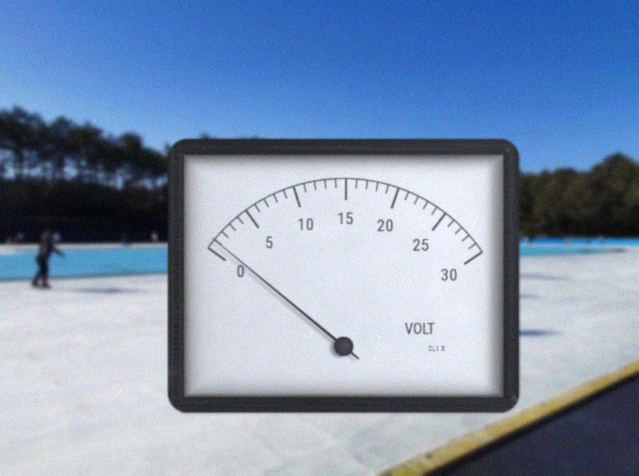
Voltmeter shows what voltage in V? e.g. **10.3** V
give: **1** V
